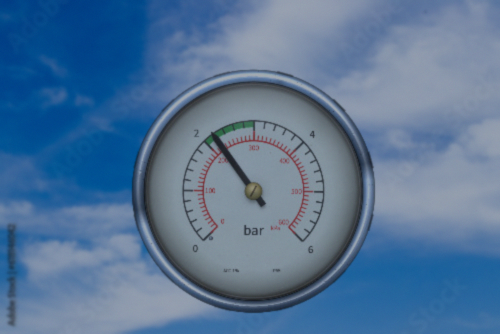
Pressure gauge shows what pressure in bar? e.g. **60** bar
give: **2.2** bar
